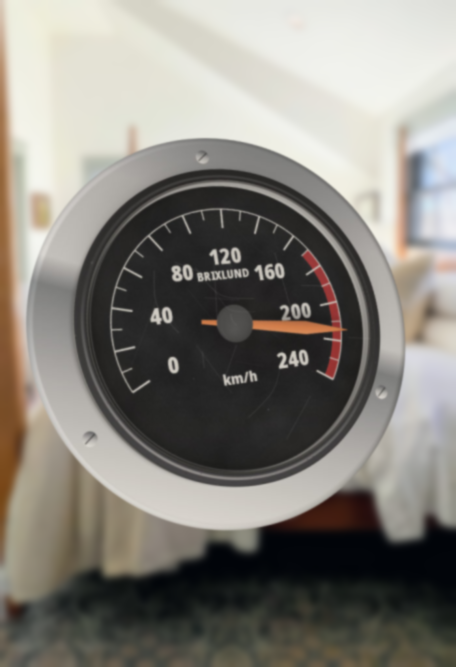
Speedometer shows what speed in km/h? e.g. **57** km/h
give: **215** km/h
